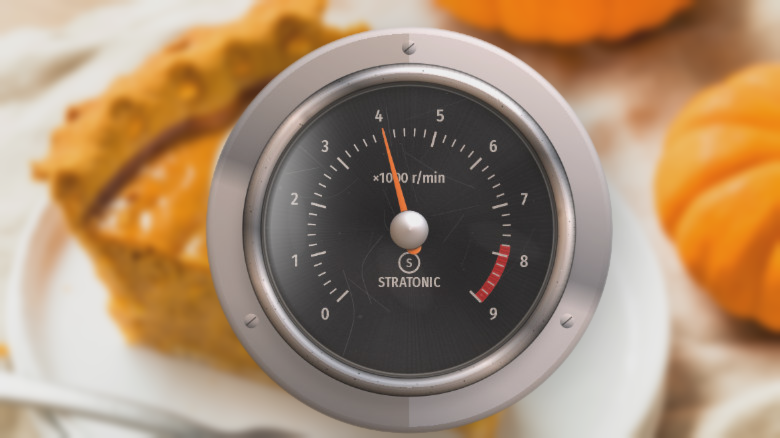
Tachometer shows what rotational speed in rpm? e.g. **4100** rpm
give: **4000** rpm
